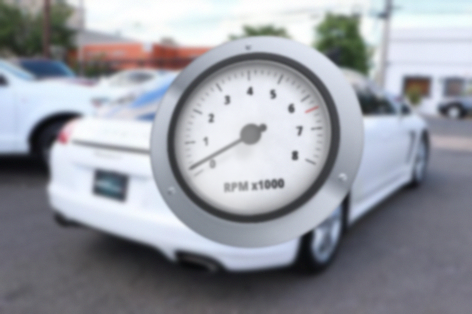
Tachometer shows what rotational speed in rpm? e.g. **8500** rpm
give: **200** rpm
